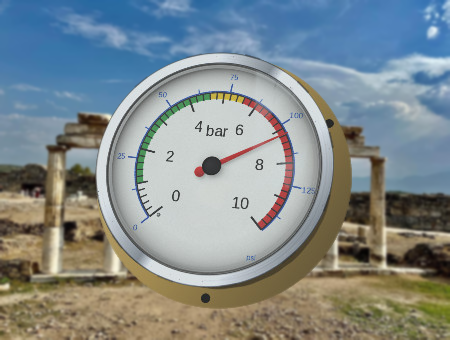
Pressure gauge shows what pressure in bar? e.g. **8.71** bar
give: **7.2** bar
